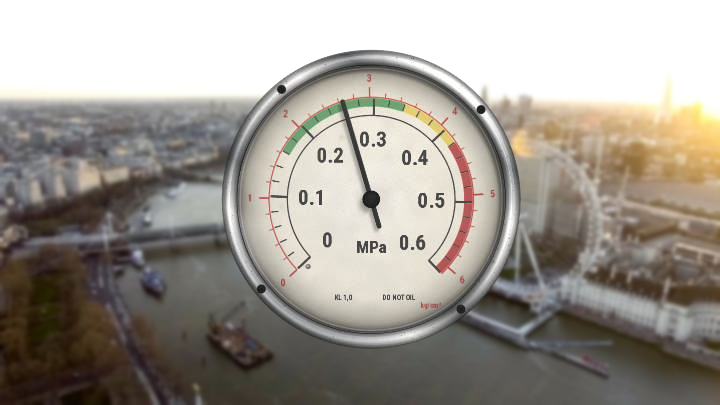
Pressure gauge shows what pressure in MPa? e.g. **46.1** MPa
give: **0.26** MPa
